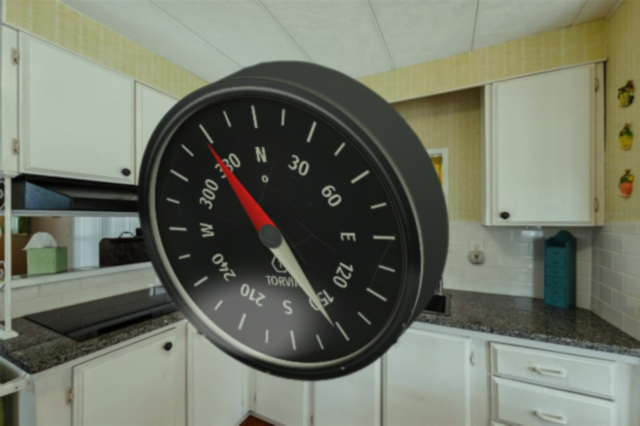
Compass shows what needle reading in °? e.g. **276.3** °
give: **330** °
